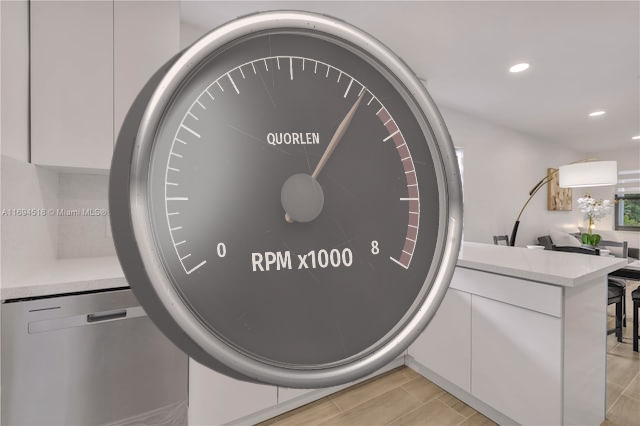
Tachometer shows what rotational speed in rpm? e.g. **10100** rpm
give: **5200** rpm
